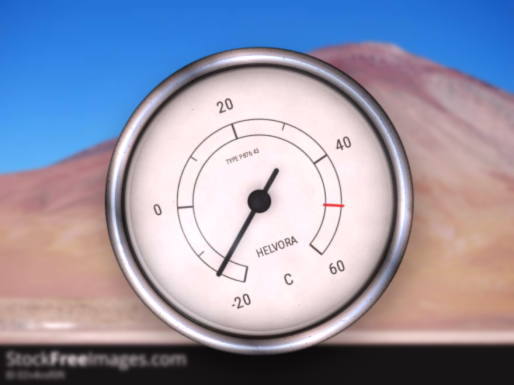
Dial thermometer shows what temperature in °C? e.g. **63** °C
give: **-15** °C
